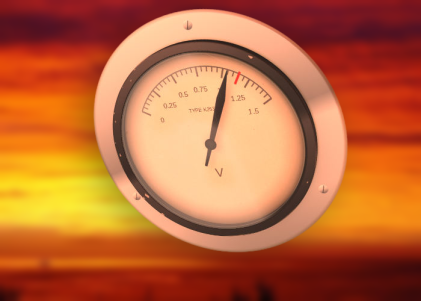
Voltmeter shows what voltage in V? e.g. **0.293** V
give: **1.05** V
